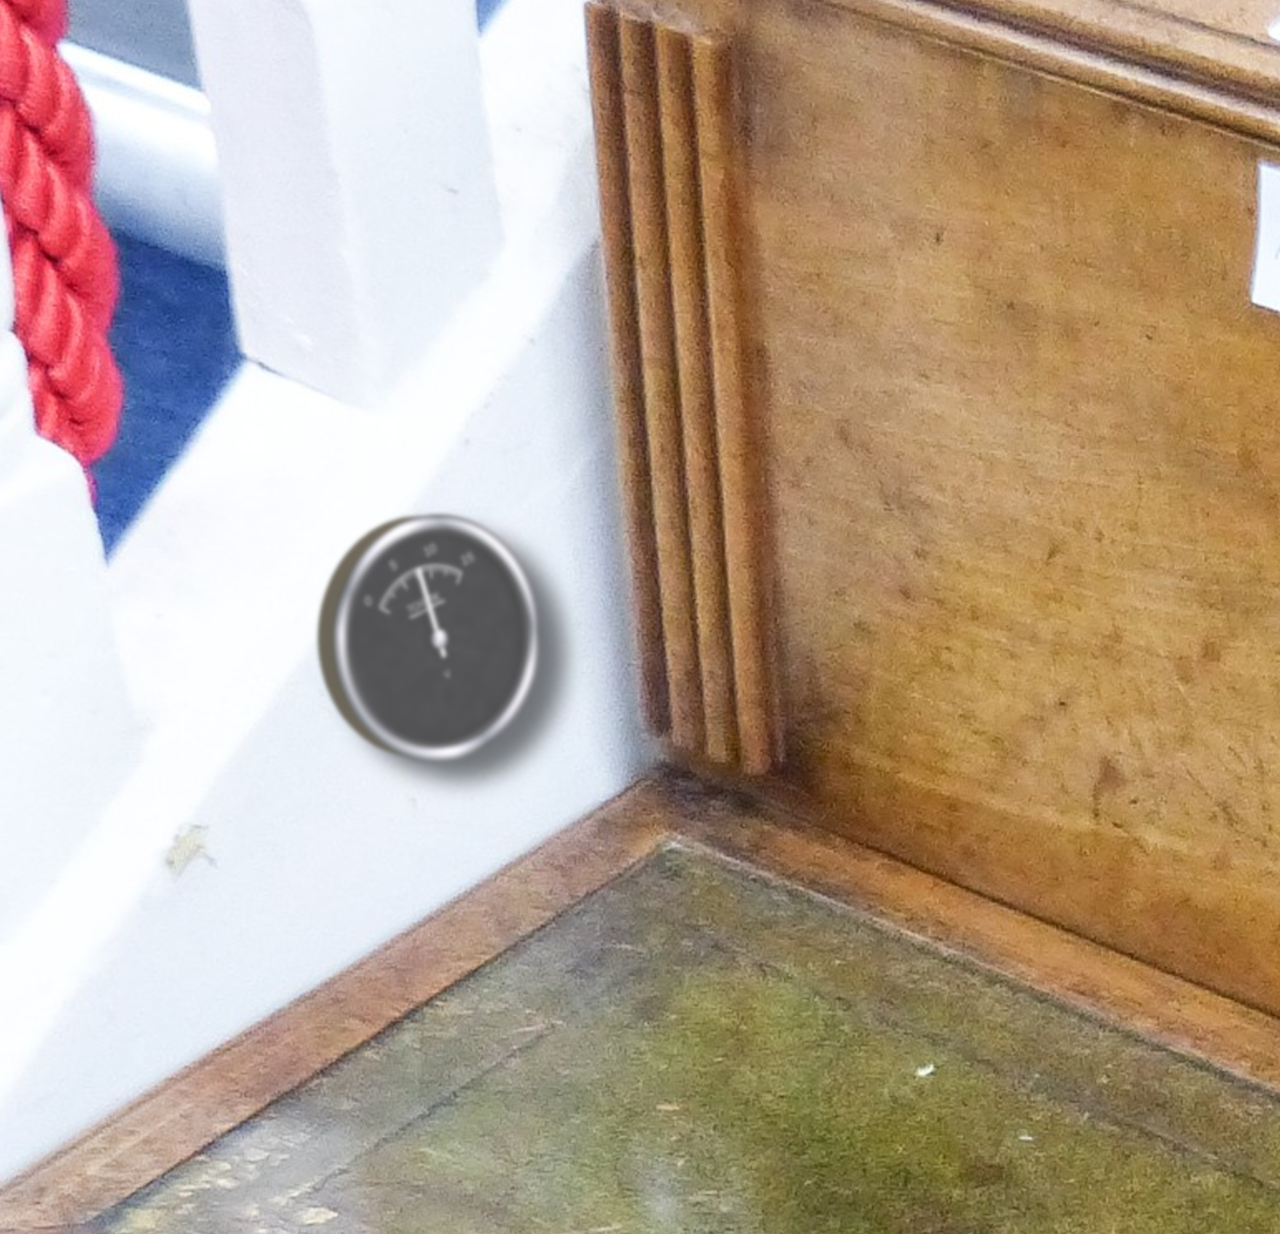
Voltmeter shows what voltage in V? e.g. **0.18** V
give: **7.5** V
